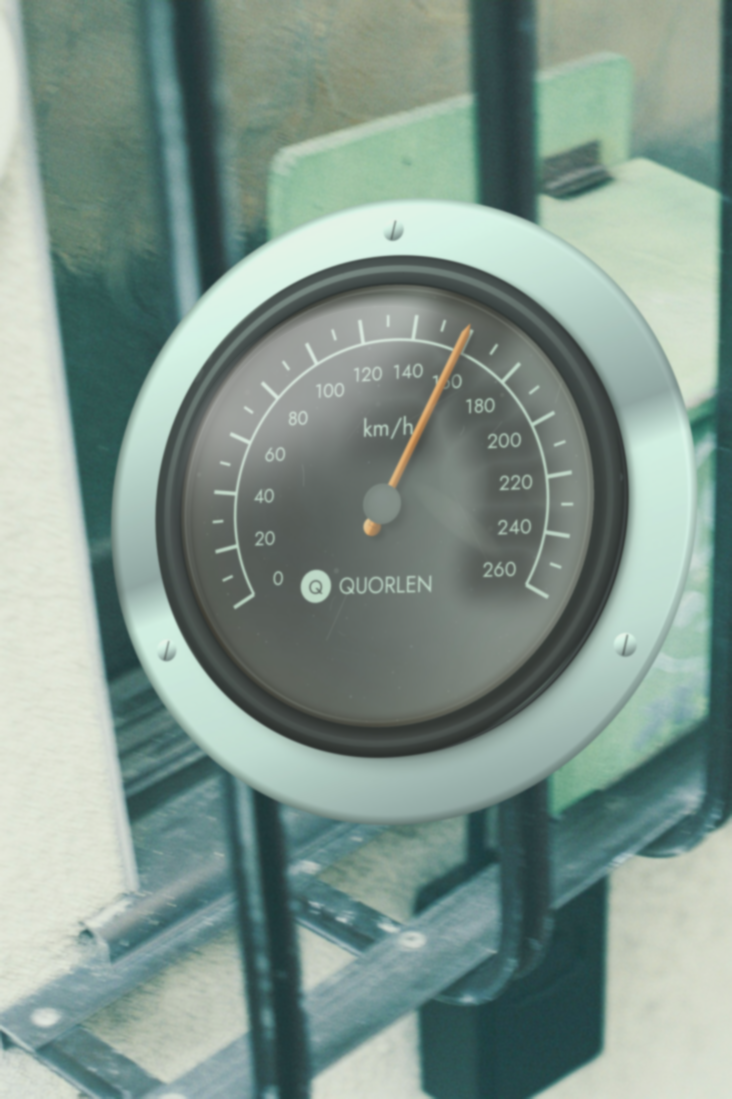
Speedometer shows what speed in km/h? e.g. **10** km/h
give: **160** km/h
